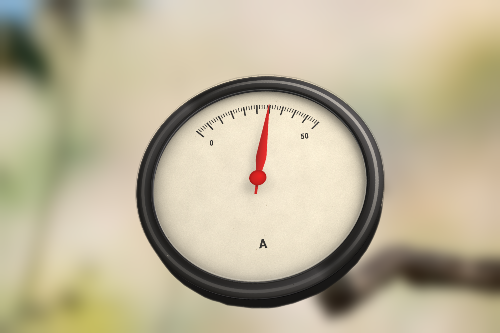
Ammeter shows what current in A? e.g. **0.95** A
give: **30** A
